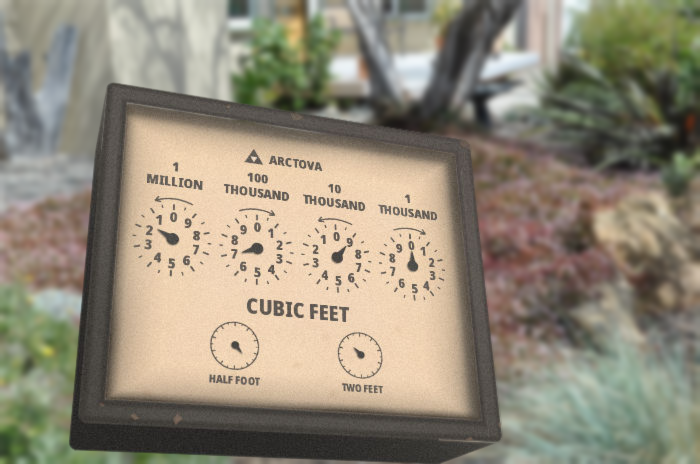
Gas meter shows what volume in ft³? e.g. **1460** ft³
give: **169000** ft³
